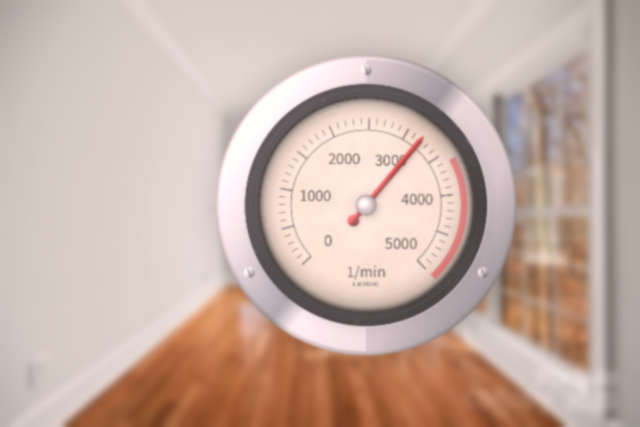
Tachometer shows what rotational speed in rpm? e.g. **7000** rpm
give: **3200** rpm
